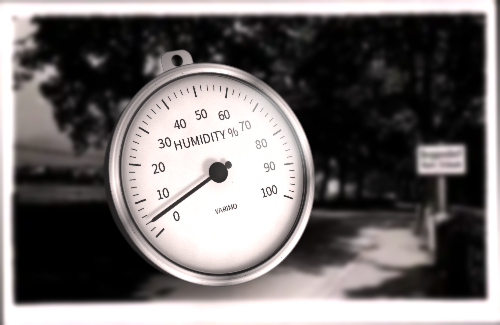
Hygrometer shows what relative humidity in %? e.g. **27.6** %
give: **4** %
